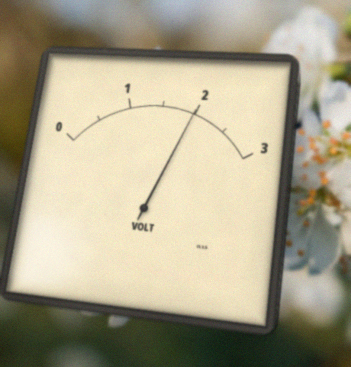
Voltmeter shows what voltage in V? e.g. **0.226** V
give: **2** V
